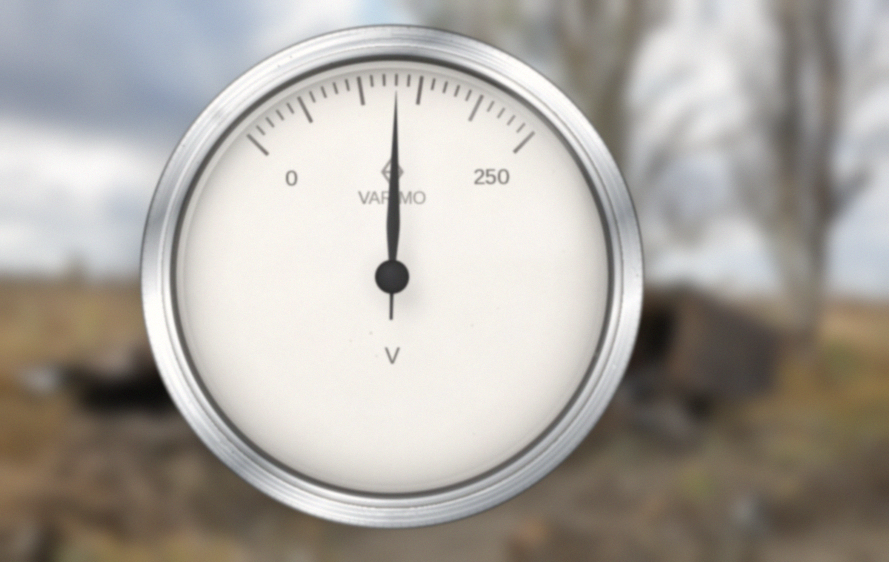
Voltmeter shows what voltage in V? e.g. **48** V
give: **130** V
